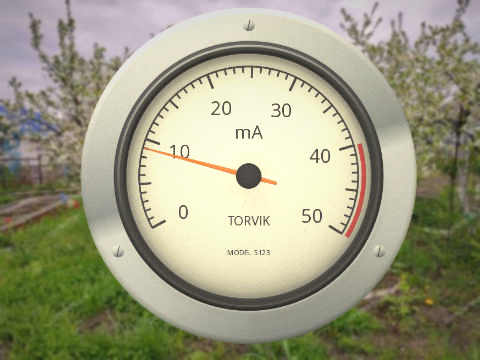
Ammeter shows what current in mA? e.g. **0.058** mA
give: **9** mA
